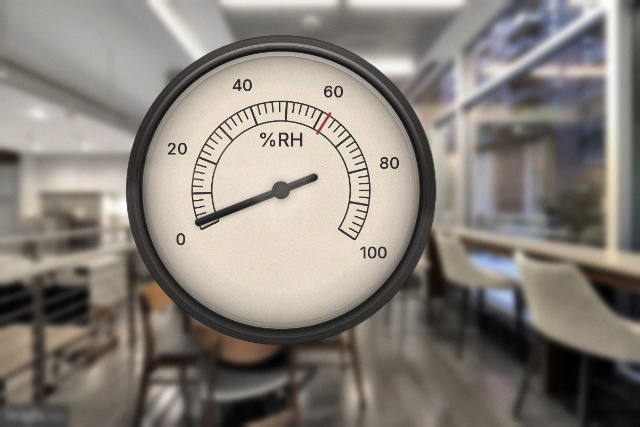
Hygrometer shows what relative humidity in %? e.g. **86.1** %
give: **2** %
